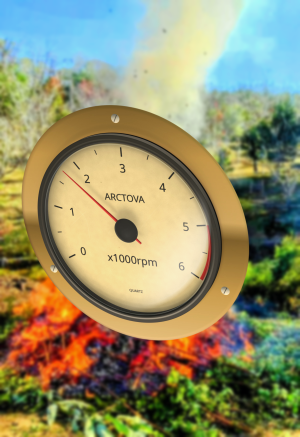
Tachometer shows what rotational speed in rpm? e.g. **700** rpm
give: **1750** rpm
